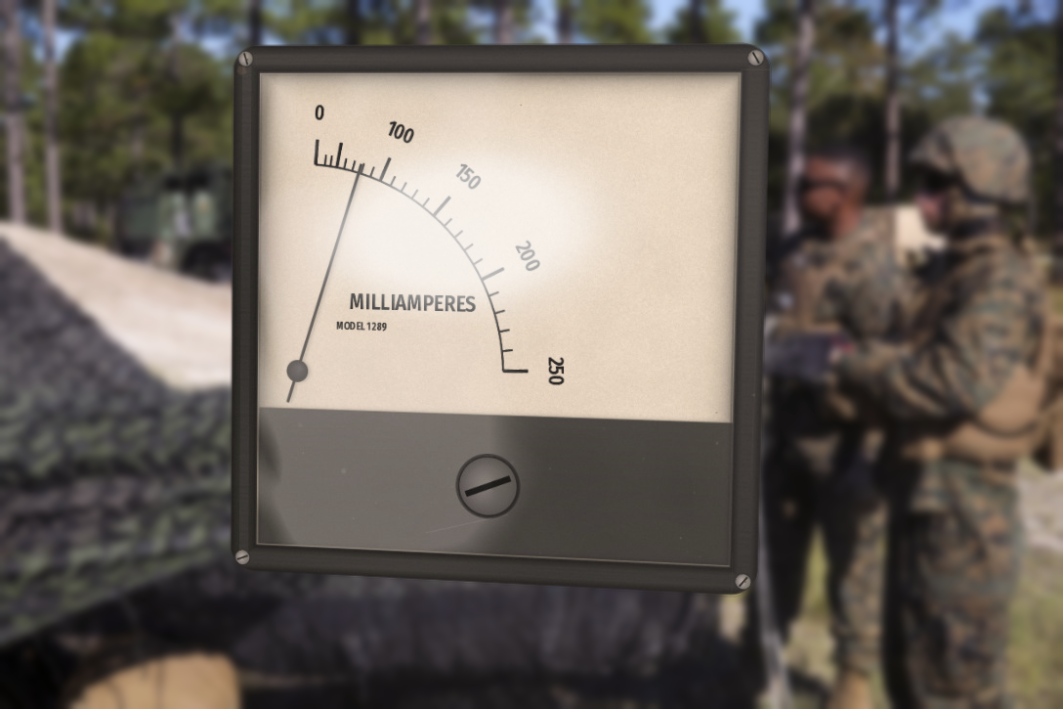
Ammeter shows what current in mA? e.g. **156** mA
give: **80** mA
